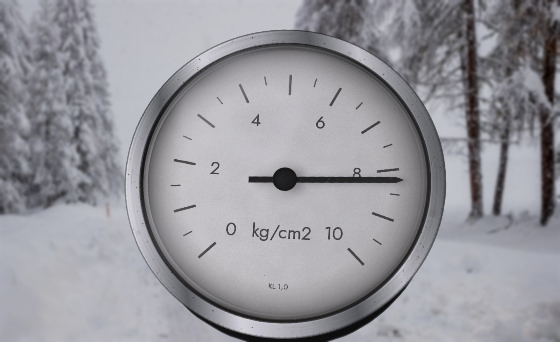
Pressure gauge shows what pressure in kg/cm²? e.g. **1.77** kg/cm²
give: **8.25** kg/cm²
